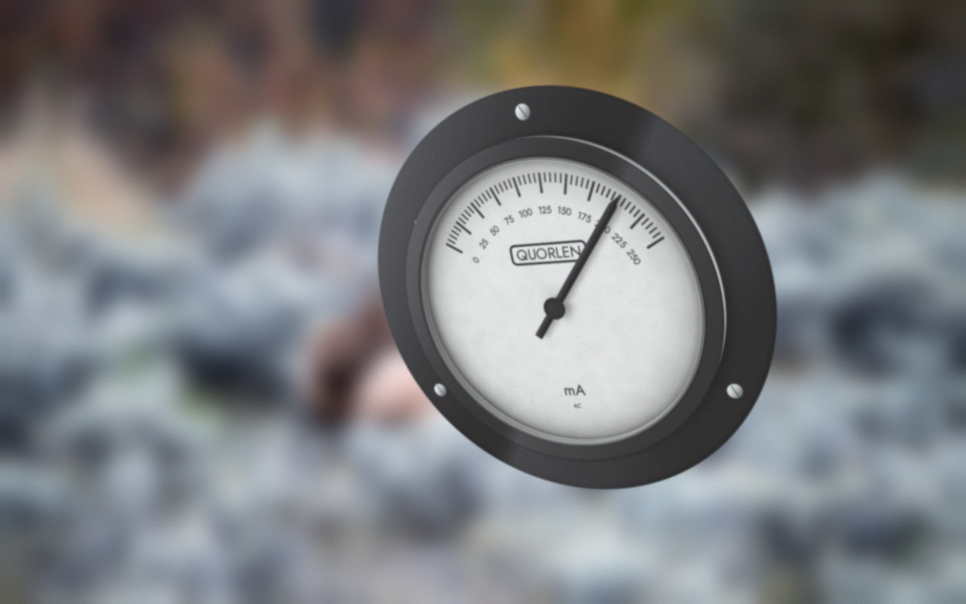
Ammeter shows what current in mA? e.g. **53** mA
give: **200** mA
